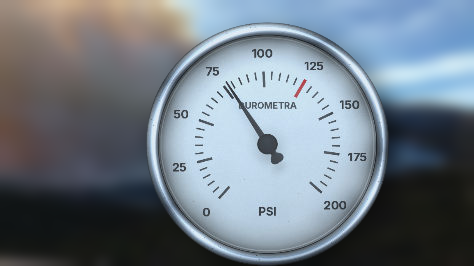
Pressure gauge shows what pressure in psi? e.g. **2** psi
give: **77.5** psi
